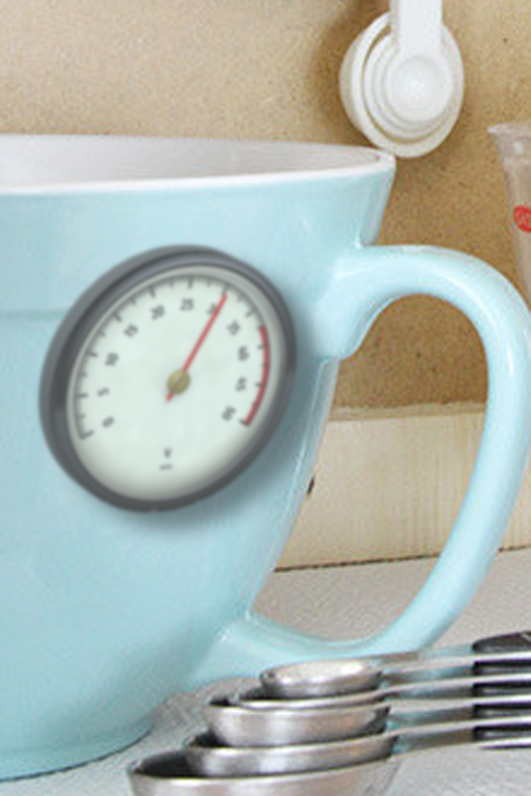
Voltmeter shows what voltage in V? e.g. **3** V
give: **30** V
